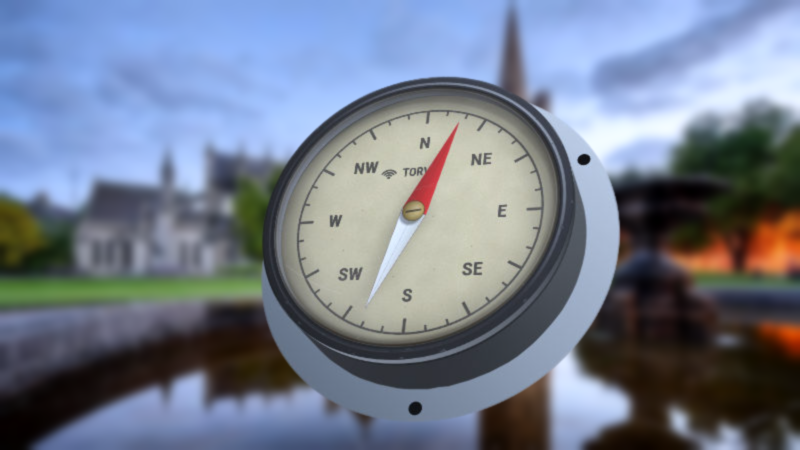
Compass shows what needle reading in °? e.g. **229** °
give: **20** °
